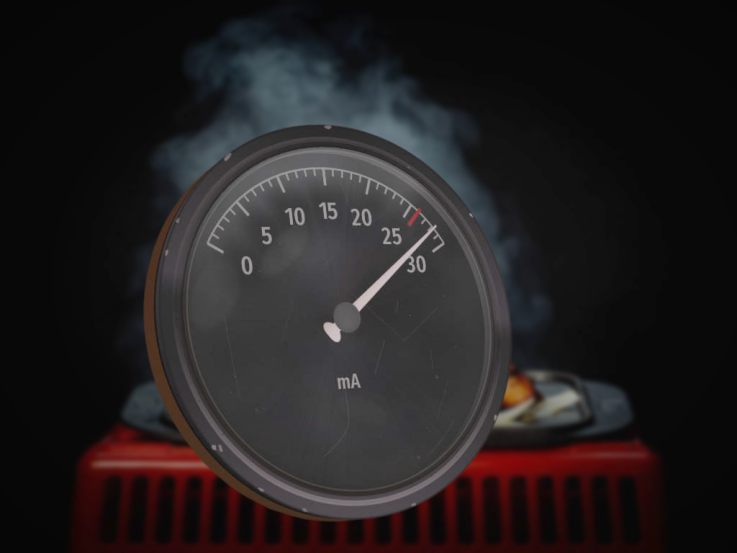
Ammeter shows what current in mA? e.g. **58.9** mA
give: **28** mA
